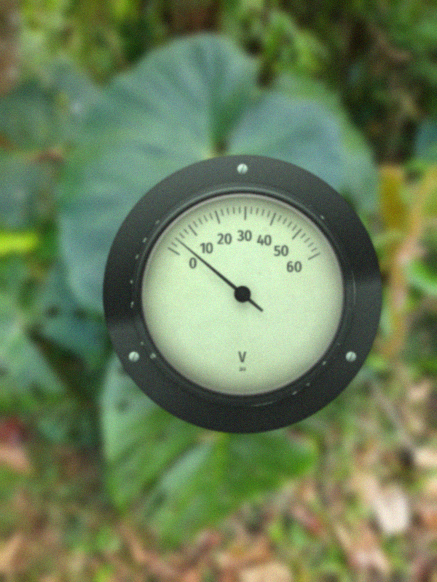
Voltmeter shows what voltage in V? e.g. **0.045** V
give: **4** V
